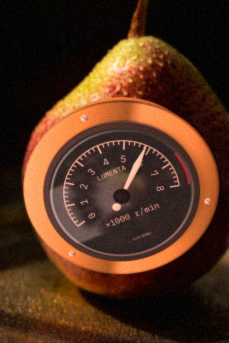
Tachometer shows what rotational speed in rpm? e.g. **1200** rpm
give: **5800** rpm
